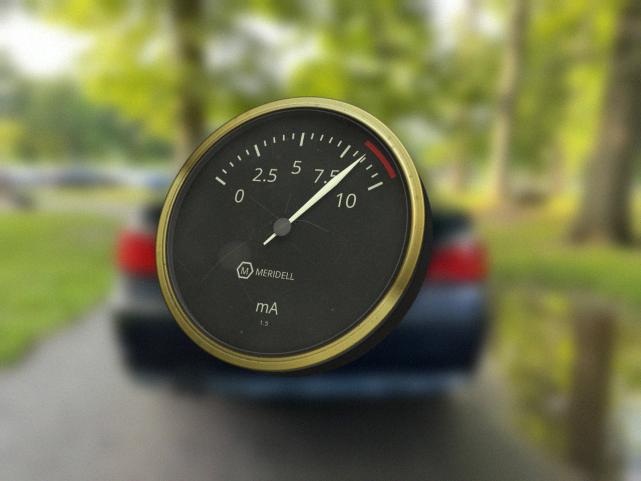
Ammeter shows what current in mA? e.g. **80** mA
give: **8.5** mA
